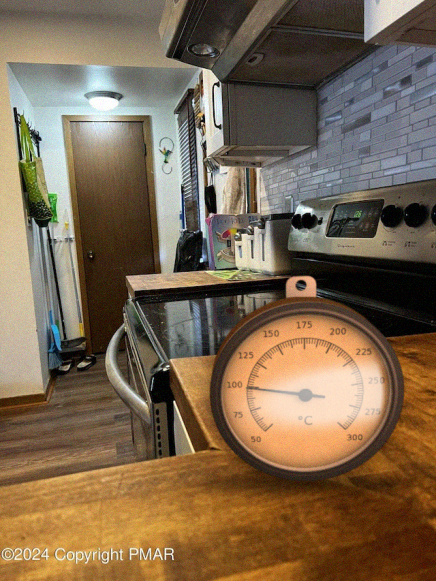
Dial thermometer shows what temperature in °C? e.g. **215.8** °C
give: **100** °C
